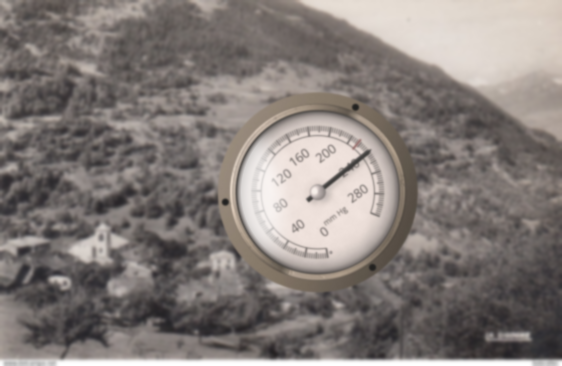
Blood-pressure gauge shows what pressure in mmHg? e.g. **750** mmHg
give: **240** mmHg
